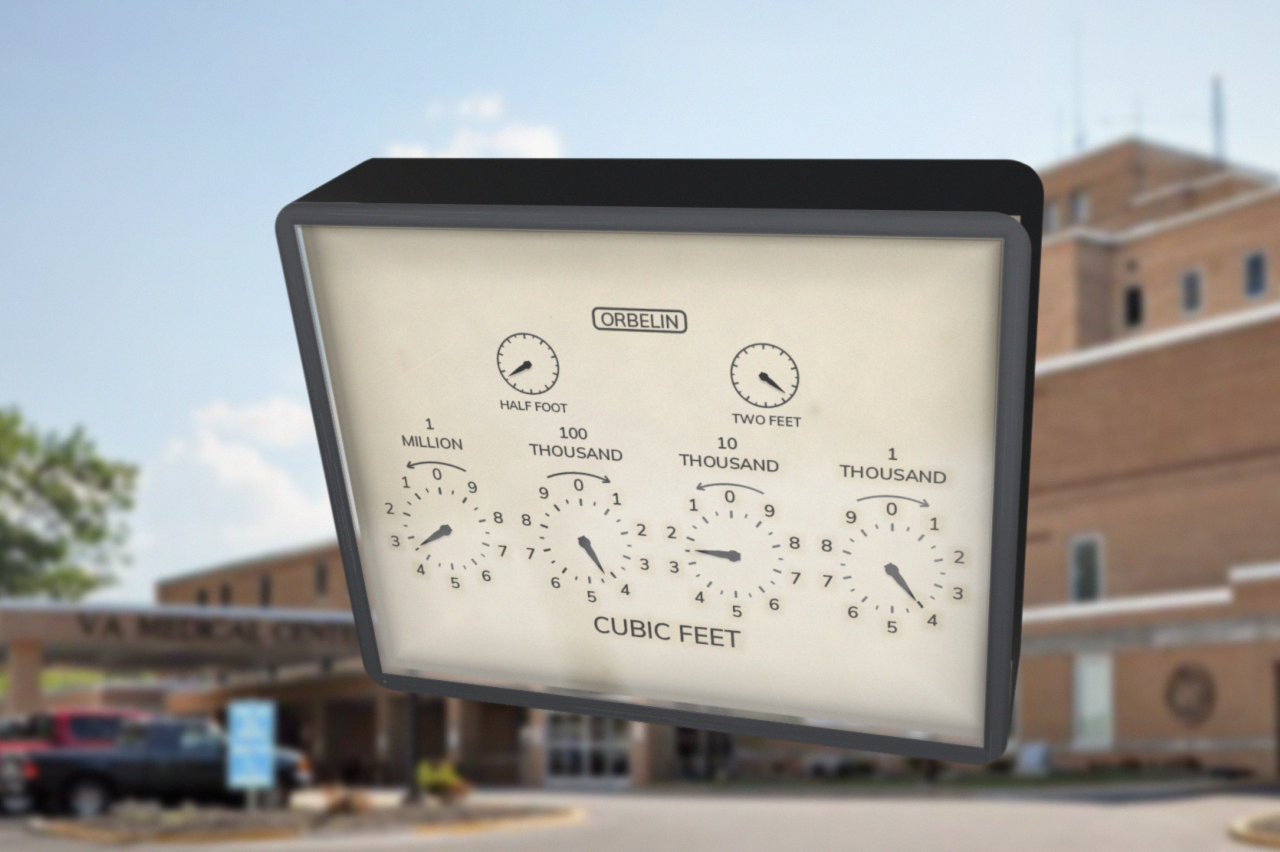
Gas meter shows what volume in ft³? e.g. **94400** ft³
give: **342400** ft³
